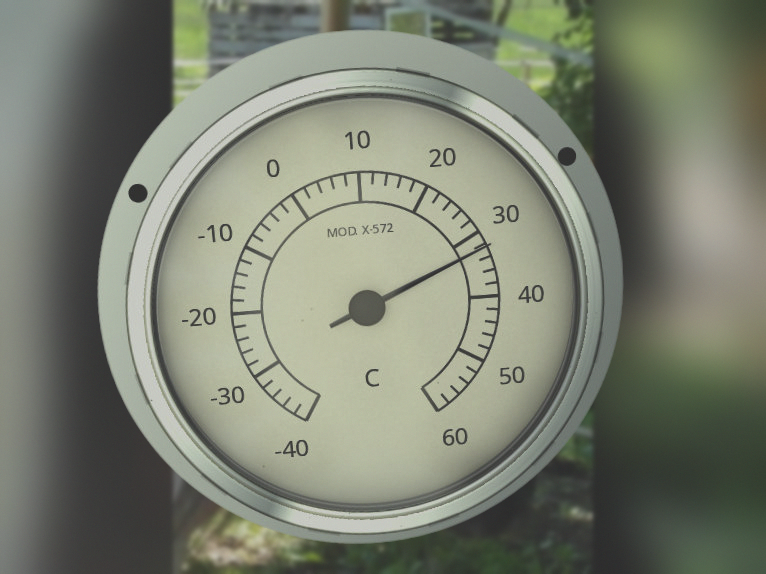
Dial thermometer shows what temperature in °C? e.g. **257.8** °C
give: **32** °C
